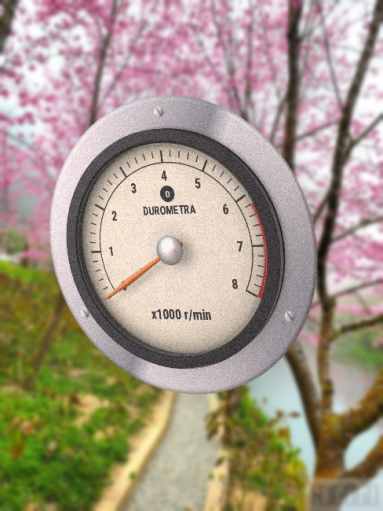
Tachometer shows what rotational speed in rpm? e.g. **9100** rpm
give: **0** rpm
